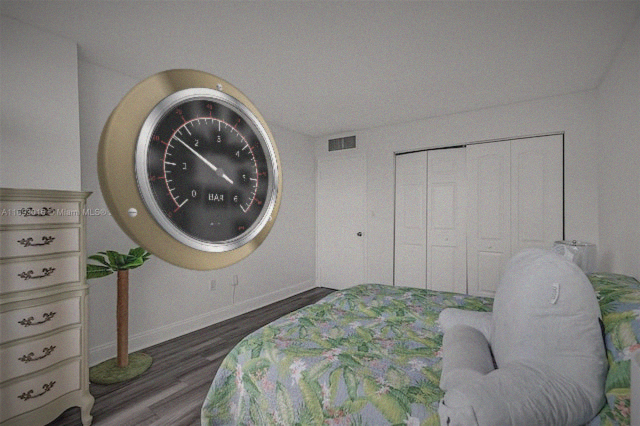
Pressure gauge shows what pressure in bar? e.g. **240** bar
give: **1.6** bar
